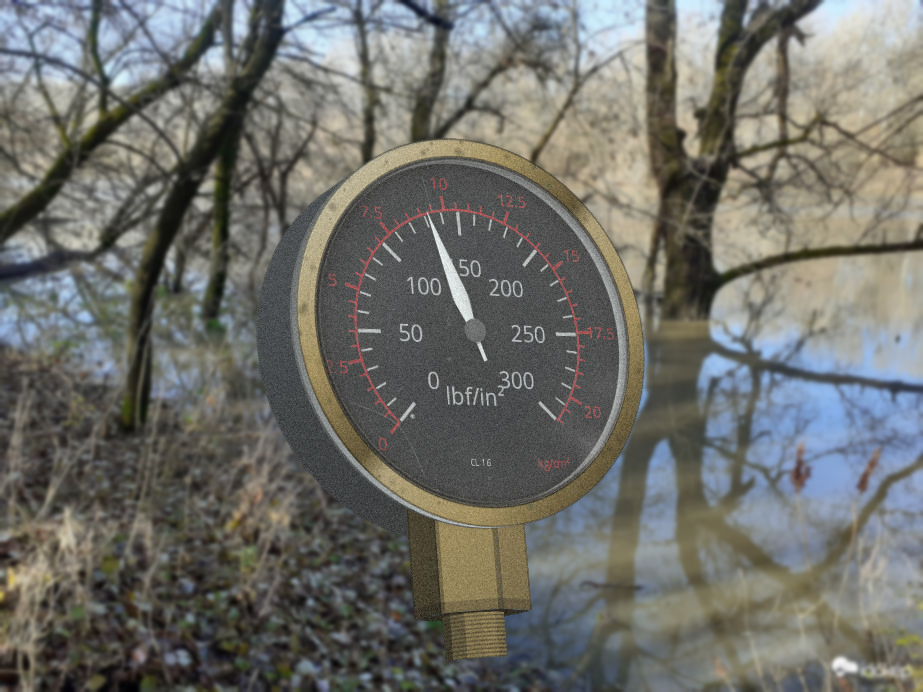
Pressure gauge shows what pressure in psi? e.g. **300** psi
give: **130** psi
